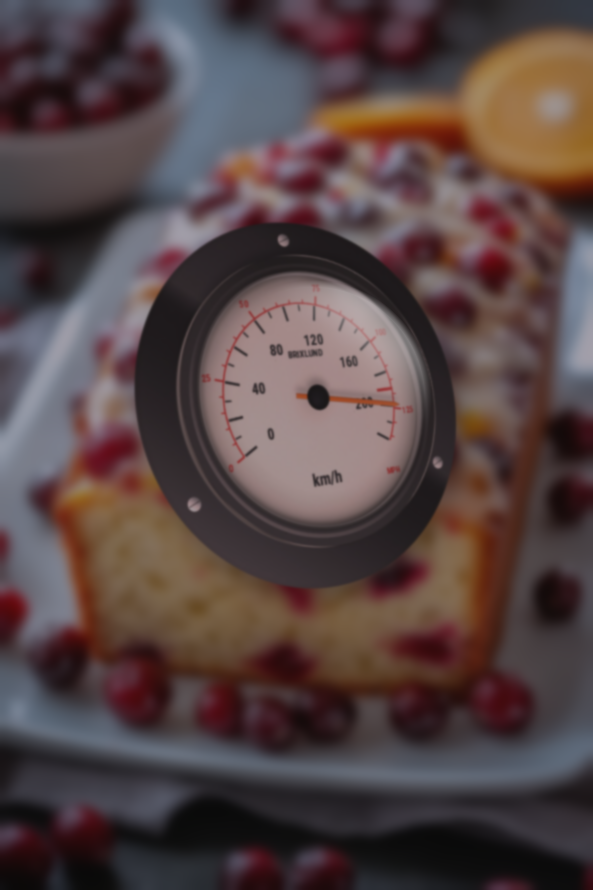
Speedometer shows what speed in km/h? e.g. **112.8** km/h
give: **200** km/h
